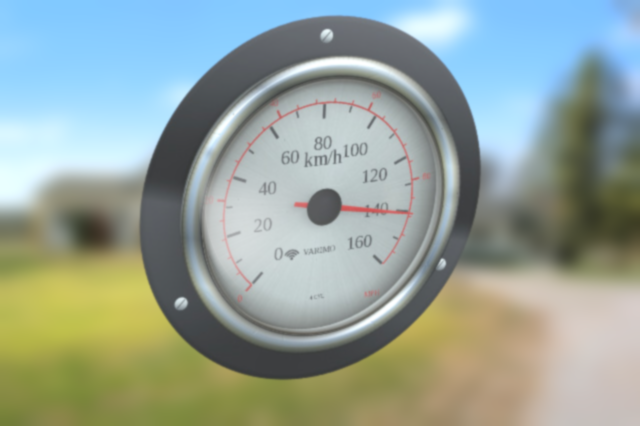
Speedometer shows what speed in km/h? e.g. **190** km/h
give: **140** km/h
